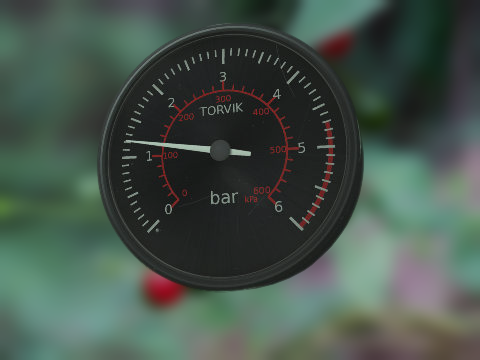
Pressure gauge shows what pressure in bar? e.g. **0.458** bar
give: **1.2** bar
